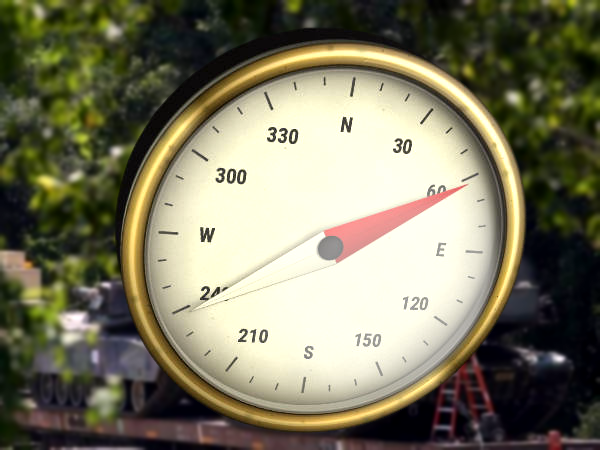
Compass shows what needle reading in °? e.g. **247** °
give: **60** °
